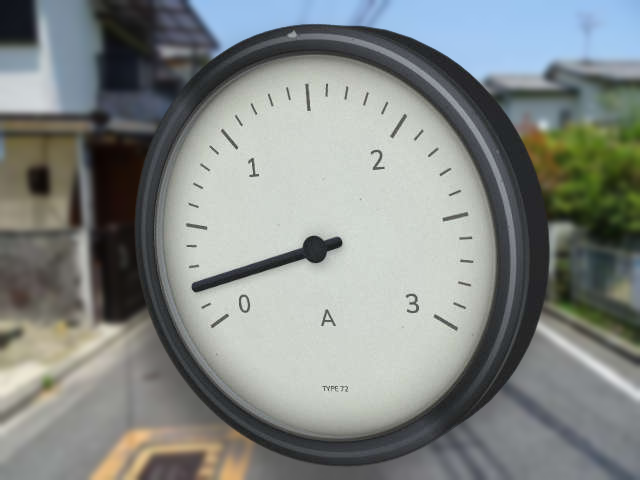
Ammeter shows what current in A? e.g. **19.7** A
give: **0.2** A
